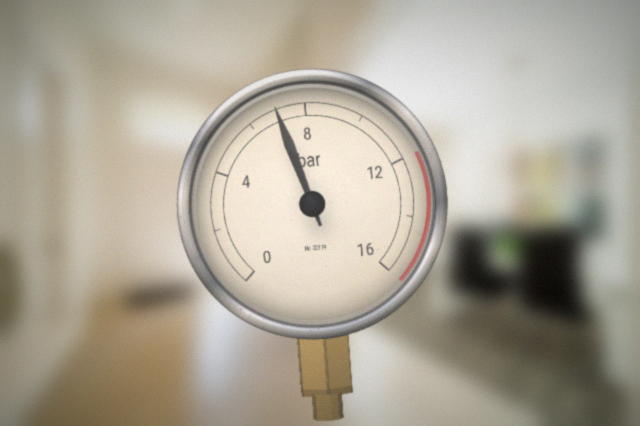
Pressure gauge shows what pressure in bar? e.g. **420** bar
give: **7** bar
